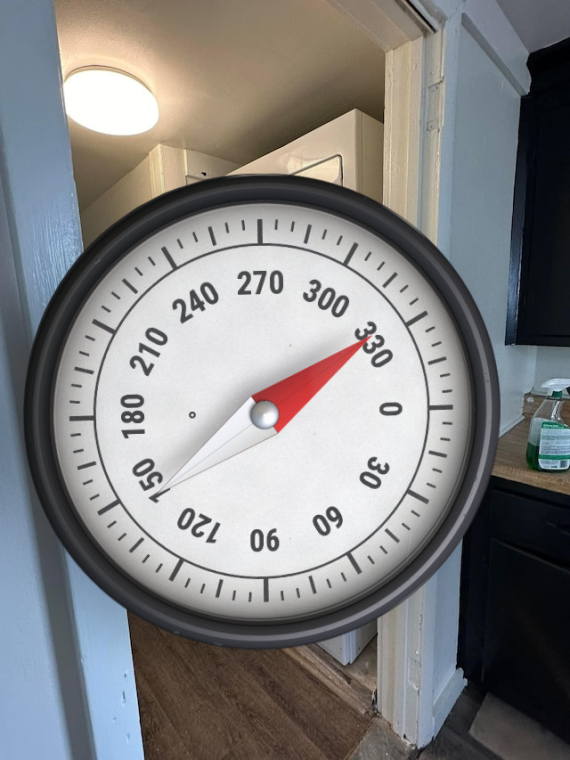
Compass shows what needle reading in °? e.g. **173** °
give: **325** °
